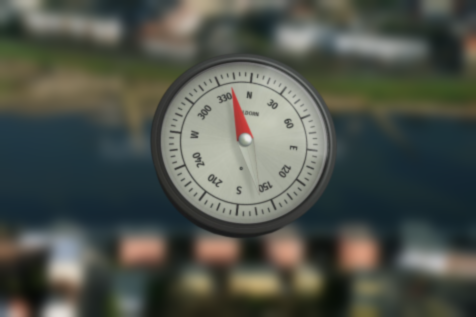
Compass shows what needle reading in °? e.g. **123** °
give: **340** °
